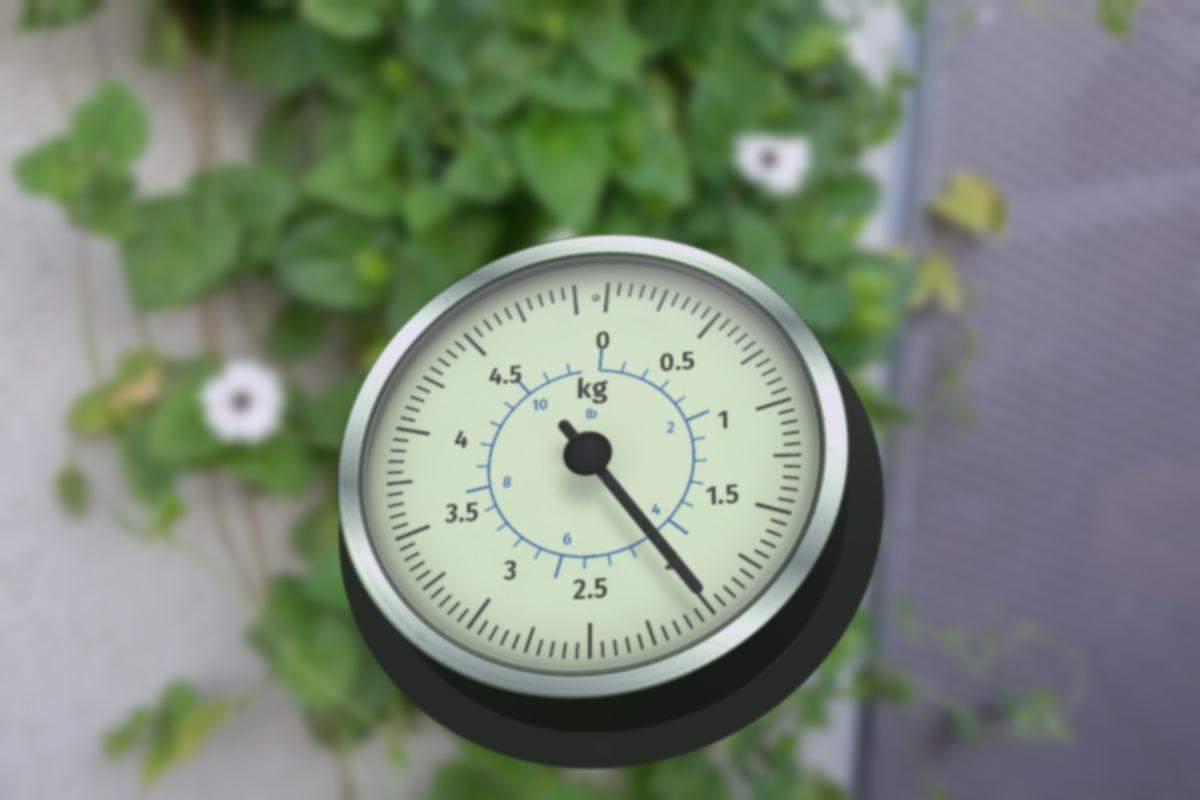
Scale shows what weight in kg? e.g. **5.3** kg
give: **2** kg
